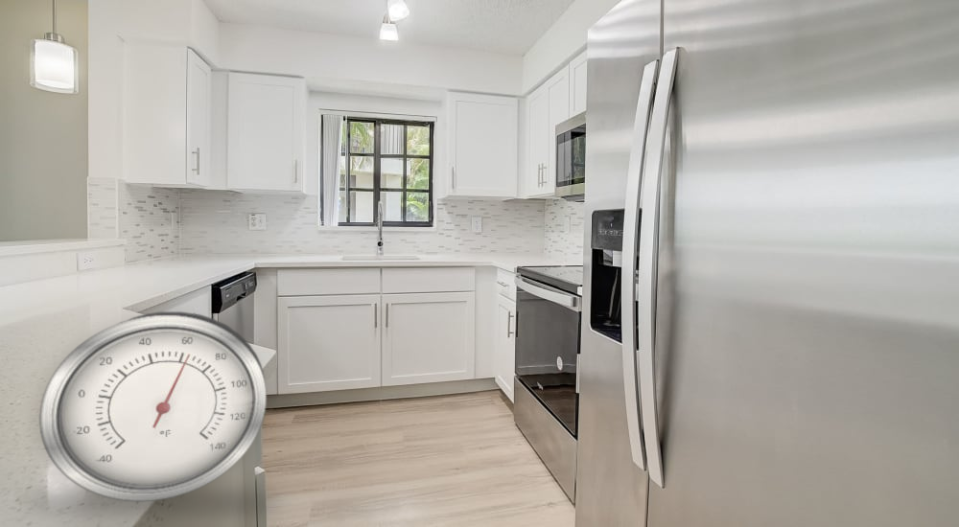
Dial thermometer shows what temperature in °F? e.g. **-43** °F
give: **64** °F
